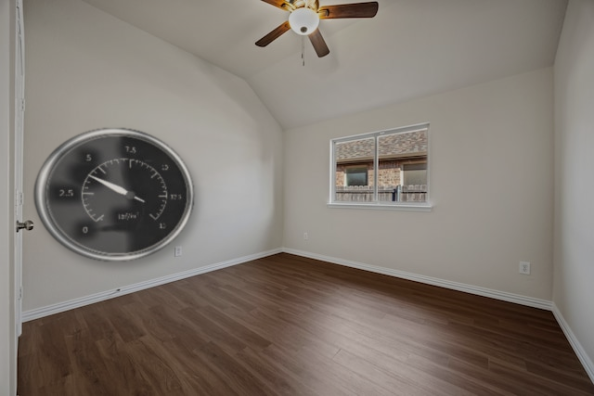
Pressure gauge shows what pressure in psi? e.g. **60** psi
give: **4** psi
